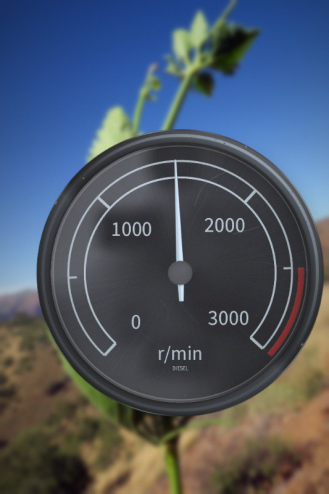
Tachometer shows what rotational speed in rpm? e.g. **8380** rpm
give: **1500** rpm
